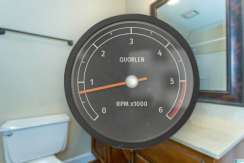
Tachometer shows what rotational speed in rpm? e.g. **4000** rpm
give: **750** rpm
